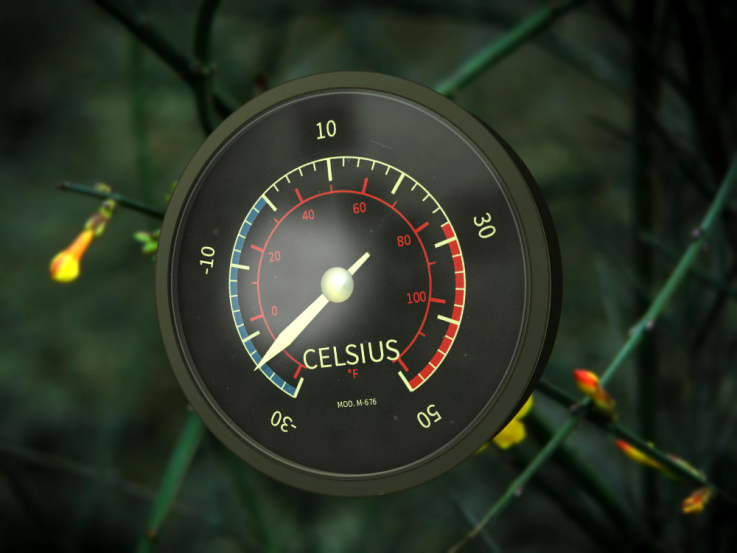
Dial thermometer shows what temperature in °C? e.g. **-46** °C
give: **-24** °C
